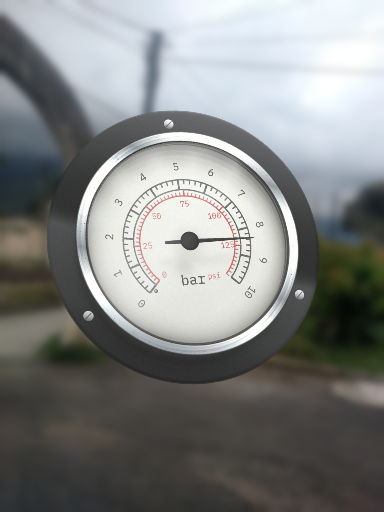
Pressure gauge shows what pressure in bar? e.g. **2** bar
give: **8.4** bar
